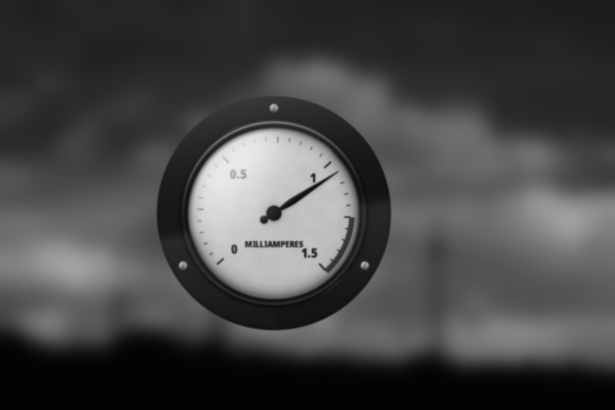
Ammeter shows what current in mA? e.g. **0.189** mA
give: **1.05** mA
